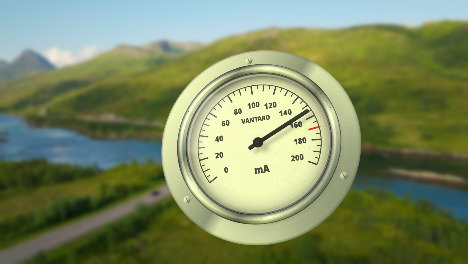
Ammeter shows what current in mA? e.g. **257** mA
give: **155** mA
